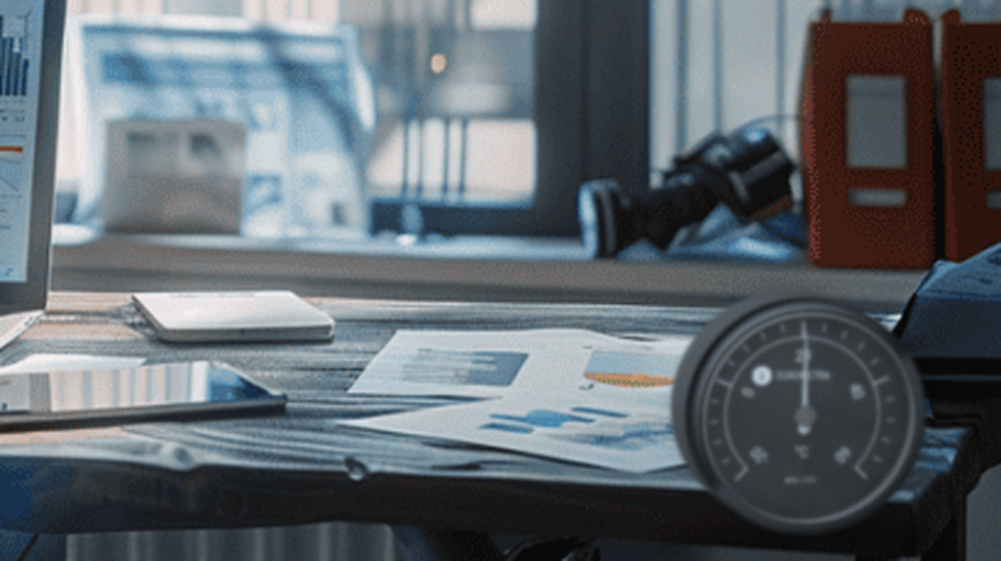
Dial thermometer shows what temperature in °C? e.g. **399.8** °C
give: **20** °C
